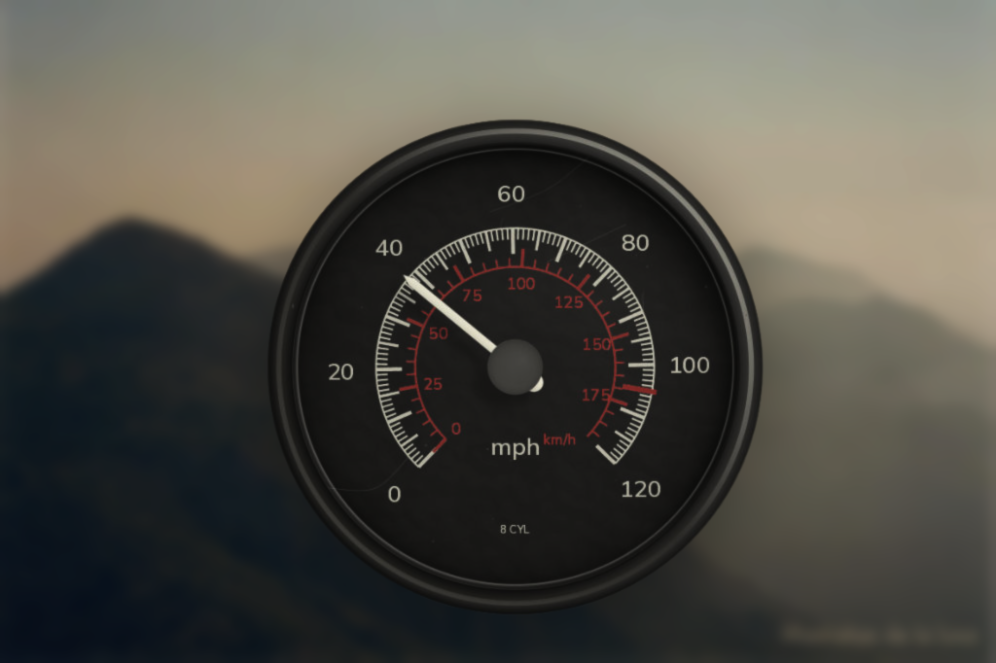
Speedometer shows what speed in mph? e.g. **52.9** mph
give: **38** mph
